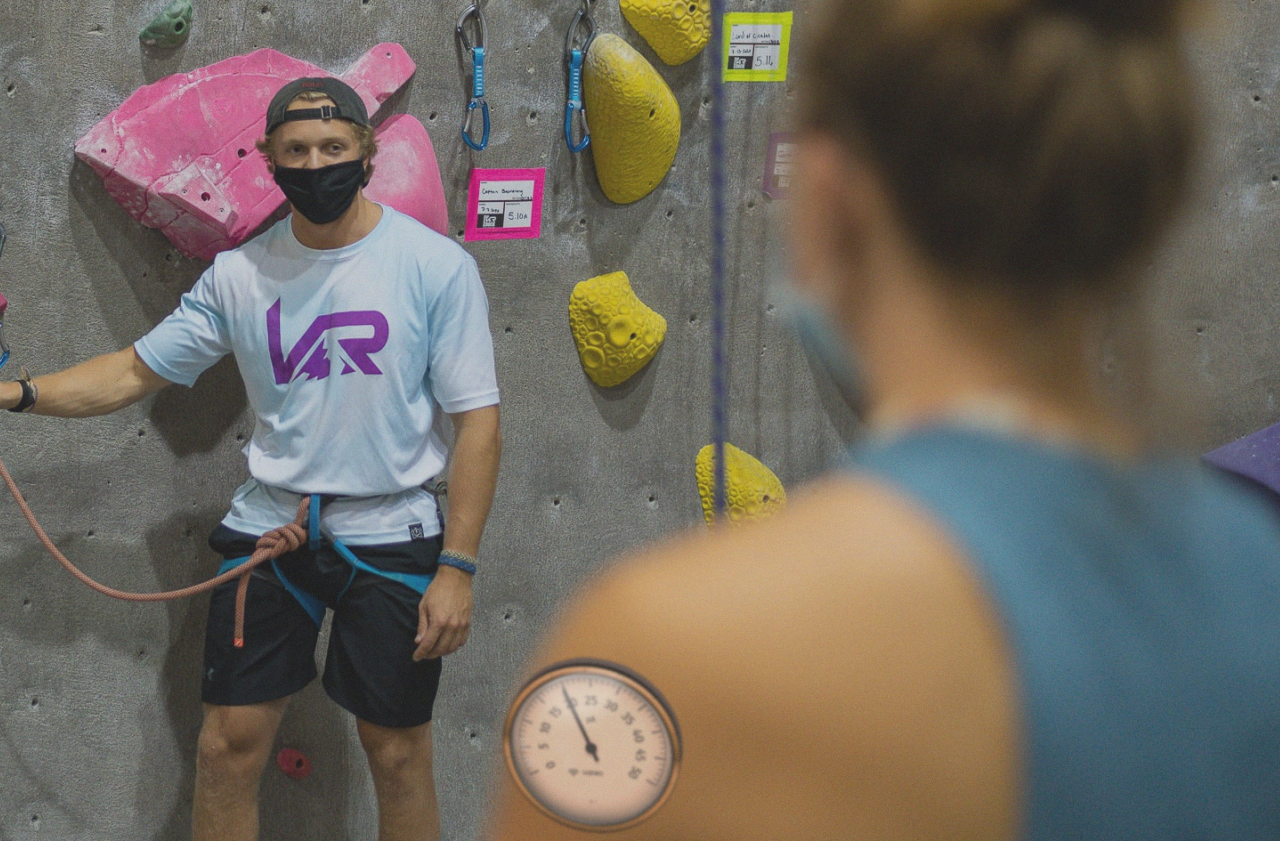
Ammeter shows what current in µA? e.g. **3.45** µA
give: **20** µA
